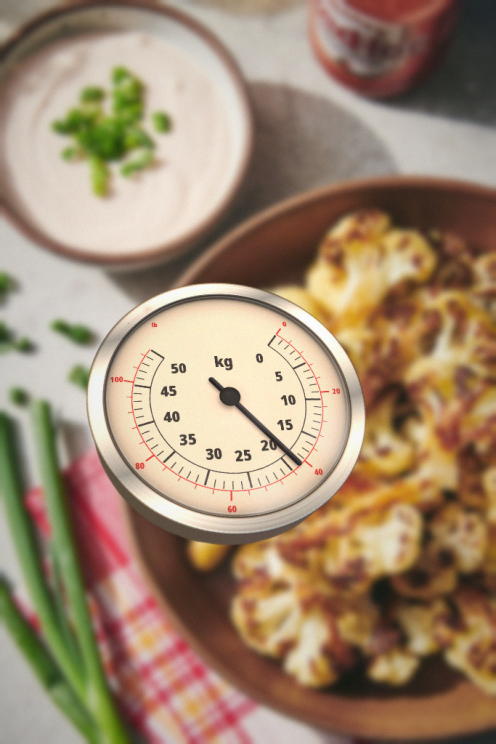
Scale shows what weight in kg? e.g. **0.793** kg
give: **19** kg
